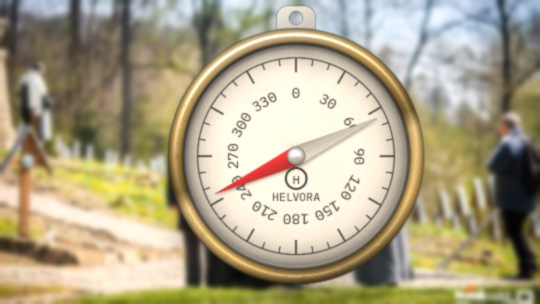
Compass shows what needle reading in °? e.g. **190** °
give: **245** °
